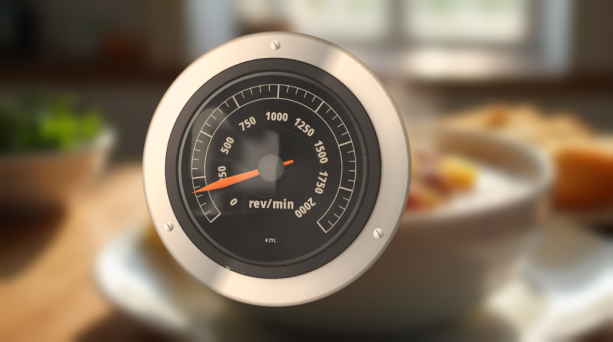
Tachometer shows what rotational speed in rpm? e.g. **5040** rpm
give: **175** rpm
